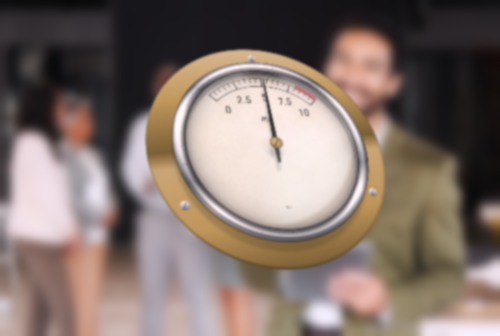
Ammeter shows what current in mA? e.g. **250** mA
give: **5** mA
